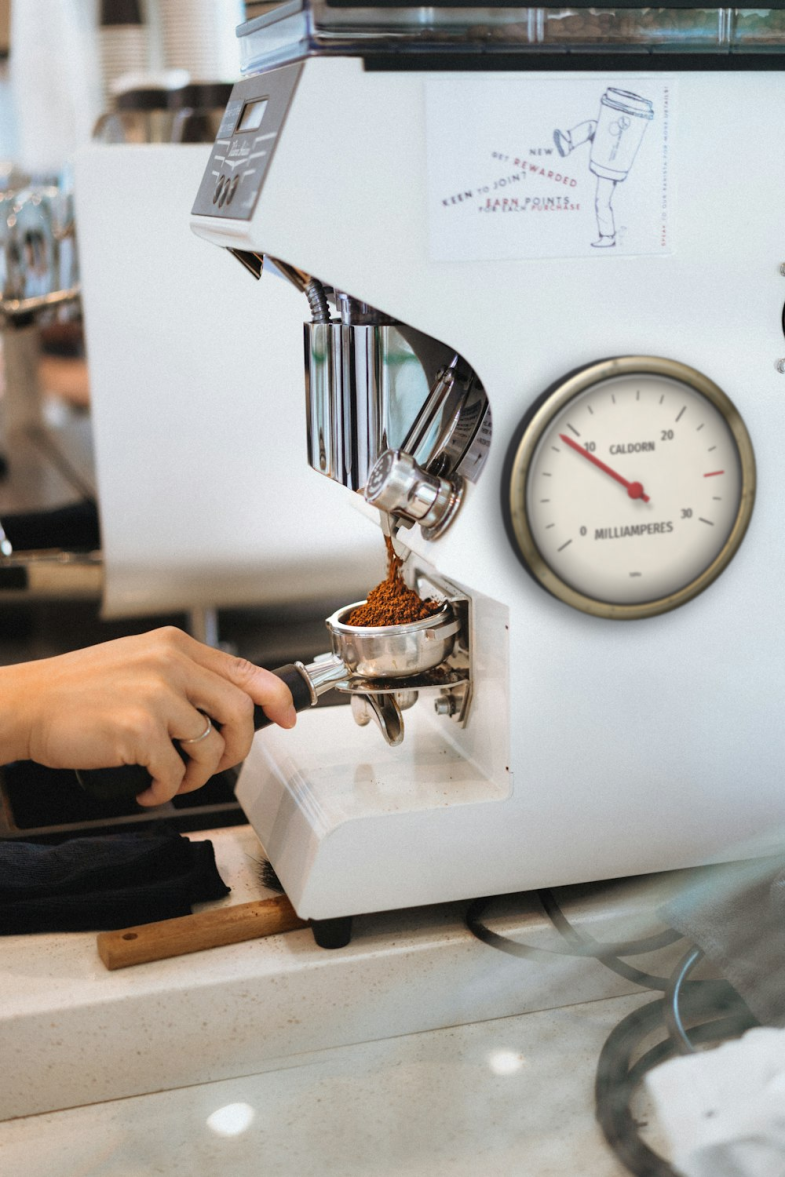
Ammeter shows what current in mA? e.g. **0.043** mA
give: **9** mA
